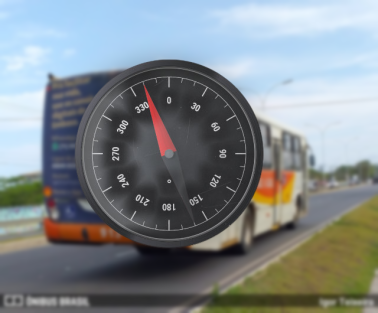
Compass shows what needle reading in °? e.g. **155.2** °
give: **340** °
